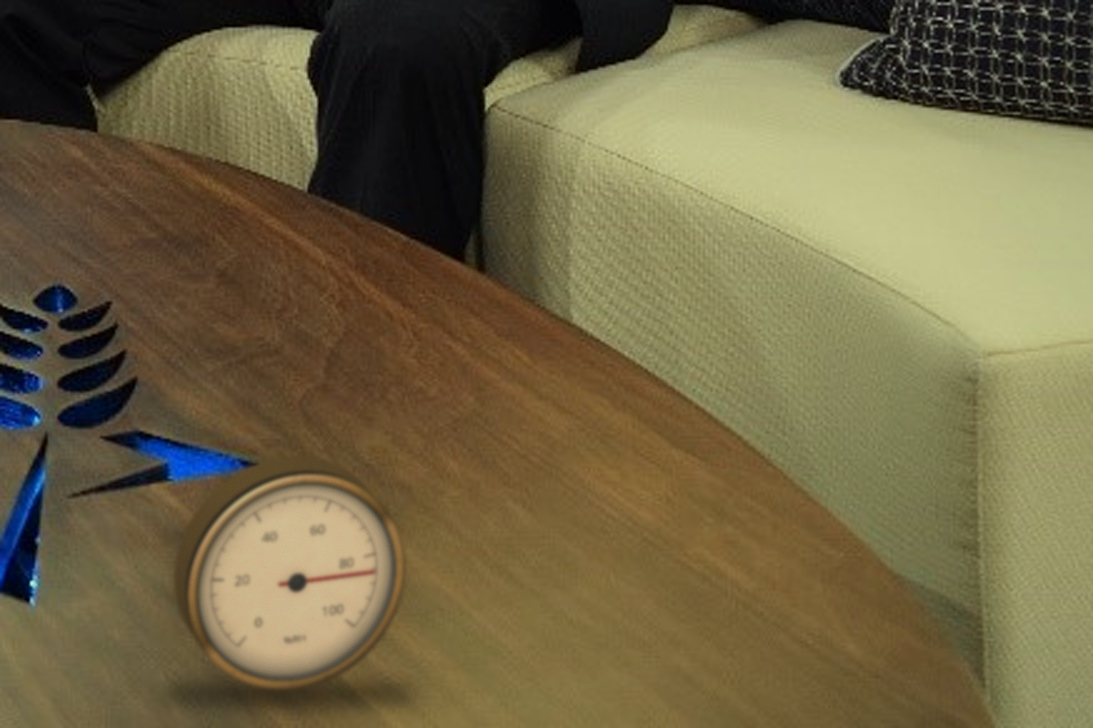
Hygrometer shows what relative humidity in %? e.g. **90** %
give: **84** %
